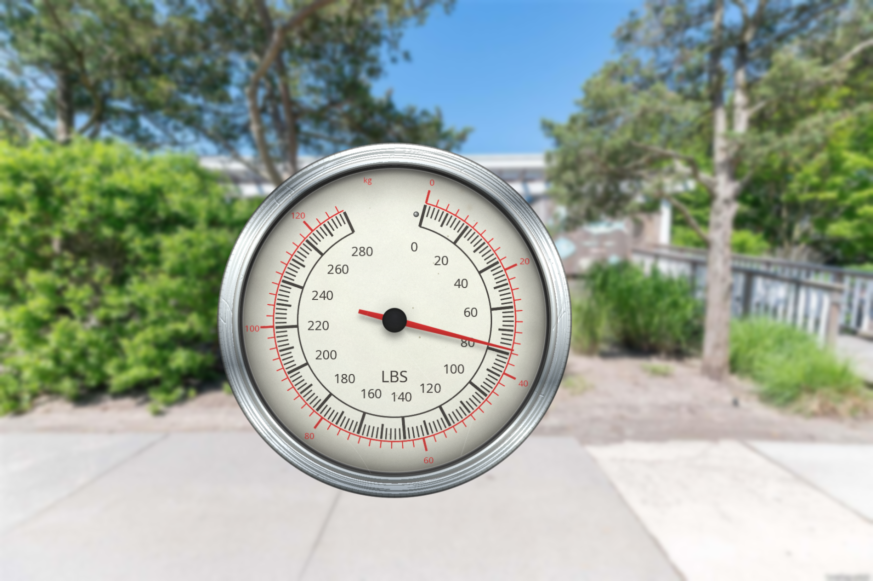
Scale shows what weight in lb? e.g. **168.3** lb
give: **78** lb
